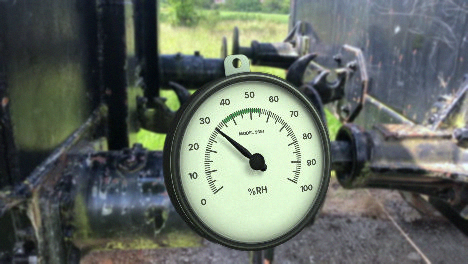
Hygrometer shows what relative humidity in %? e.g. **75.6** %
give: **30** %
